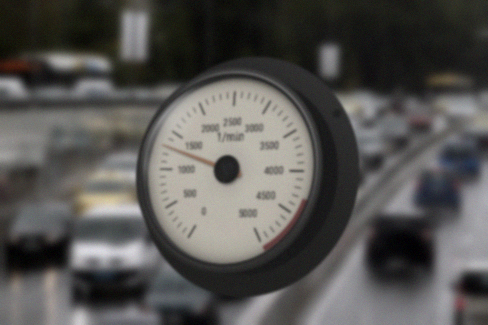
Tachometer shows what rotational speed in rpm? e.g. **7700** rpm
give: **1300** rpm
